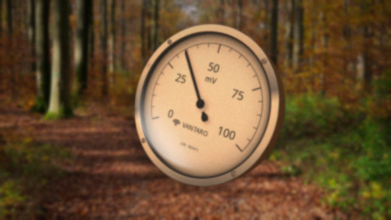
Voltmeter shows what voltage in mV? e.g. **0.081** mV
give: **35** mV
